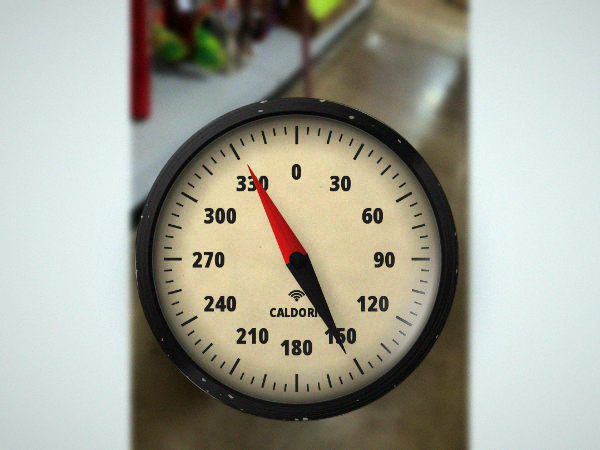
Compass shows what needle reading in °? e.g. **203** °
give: **332.5** °
